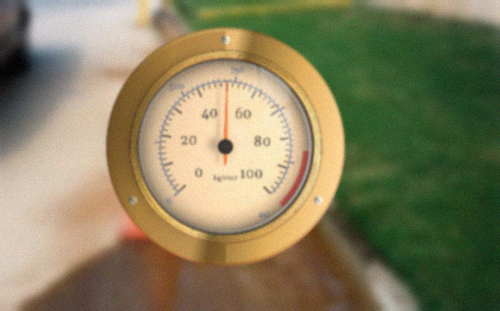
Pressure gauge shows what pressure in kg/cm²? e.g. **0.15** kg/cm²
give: **50** kg/cm²
